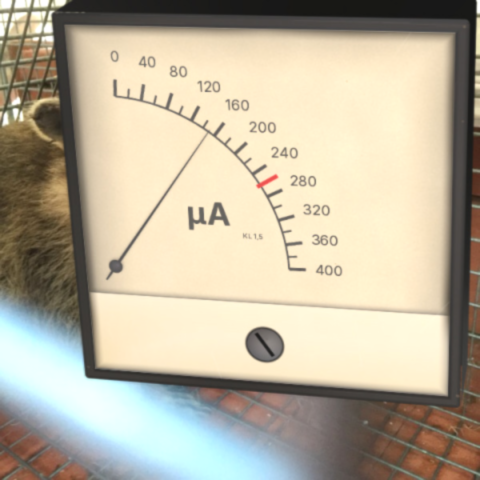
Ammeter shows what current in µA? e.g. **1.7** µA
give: **150** µA
